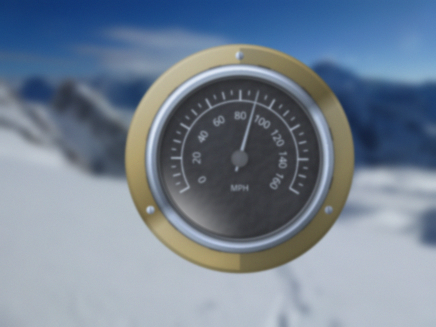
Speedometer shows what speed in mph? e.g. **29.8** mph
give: **90** mph
